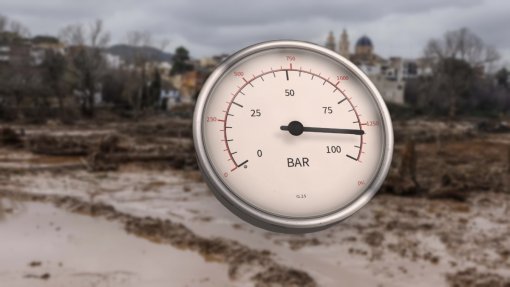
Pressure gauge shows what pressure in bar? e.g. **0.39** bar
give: **90** bar
